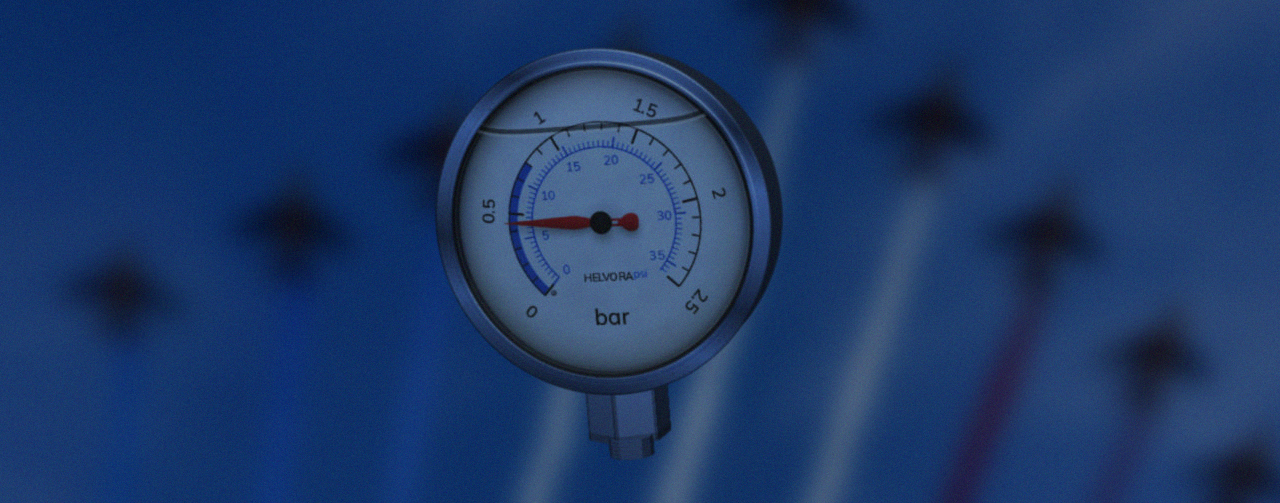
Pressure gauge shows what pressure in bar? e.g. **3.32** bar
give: **0.45** bar
